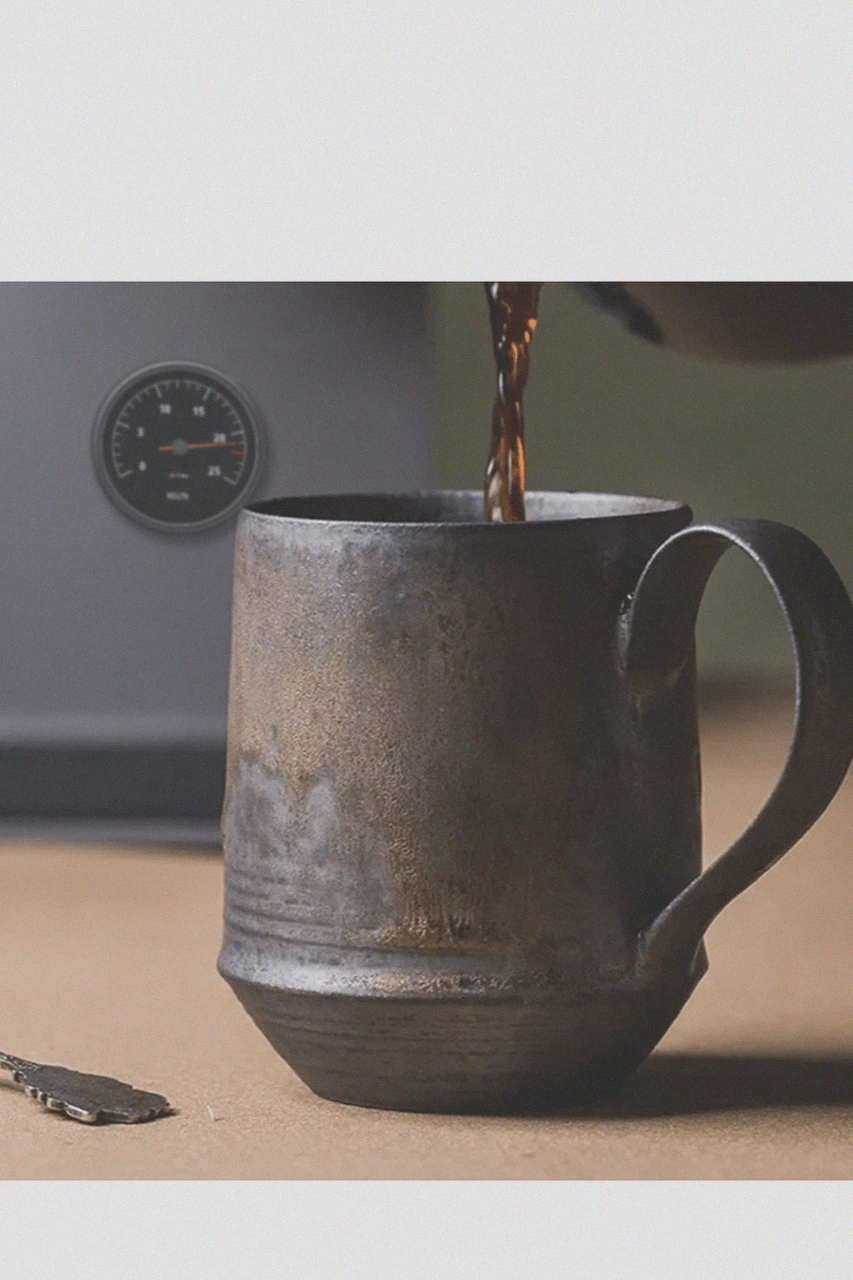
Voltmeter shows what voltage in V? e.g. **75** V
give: **21** V
